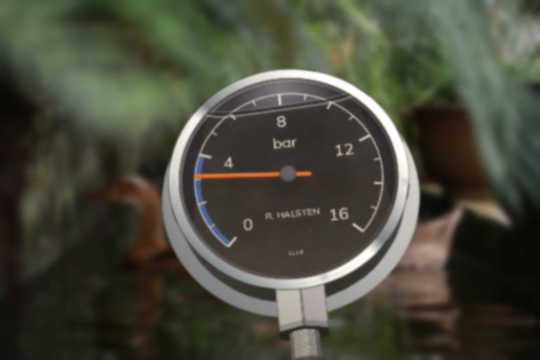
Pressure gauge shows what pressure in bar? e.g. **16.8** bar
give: **3** bar
